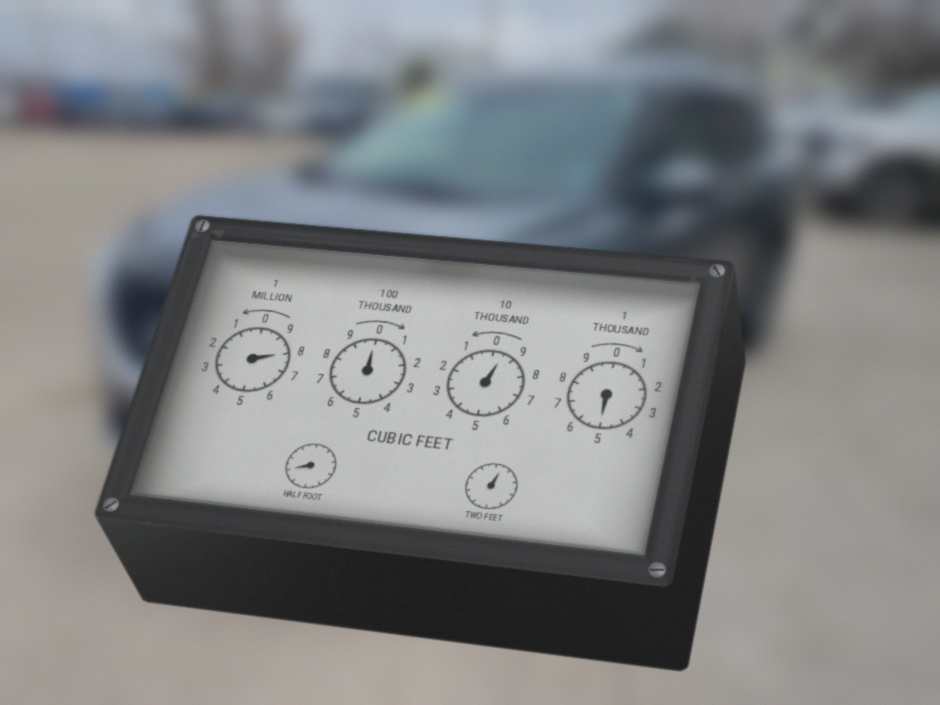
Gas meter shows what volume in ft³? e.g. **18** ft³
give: **799500** ft³
